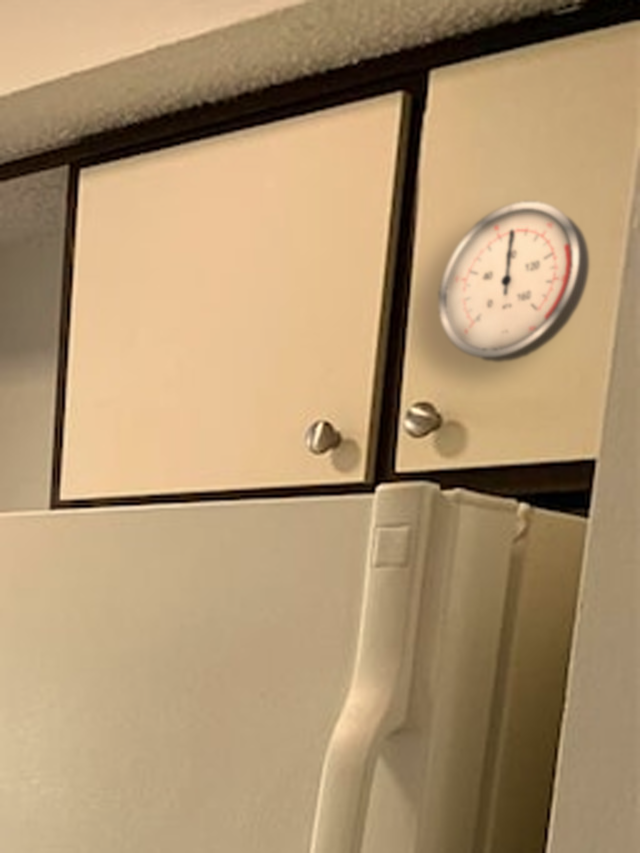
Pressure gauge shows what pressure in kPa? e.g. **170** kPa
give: **80** kPa
